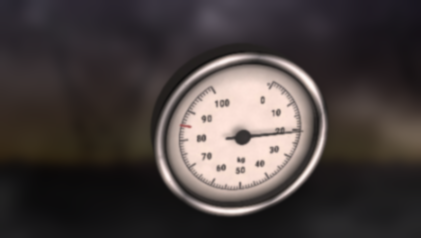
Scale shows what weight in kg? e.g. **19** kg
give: **20** kg
